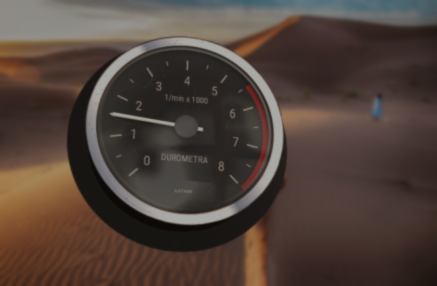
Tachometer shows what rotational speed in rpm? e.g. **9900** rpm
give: **1500** rpm
